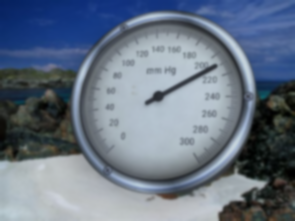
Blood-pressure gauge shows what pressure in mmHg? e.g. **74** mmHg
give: **210** mmHg
